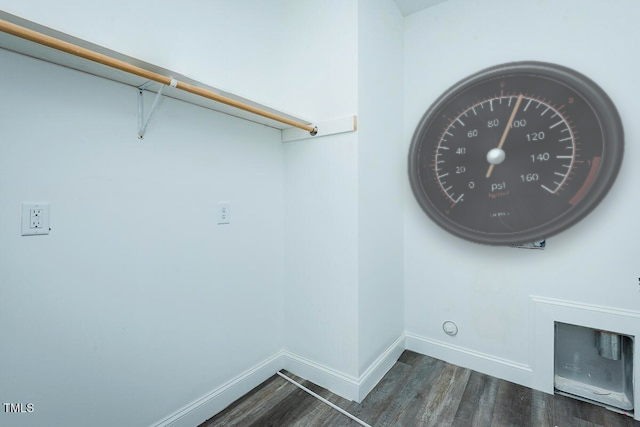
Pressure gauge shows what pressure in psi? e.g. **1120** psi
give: **95** psi
